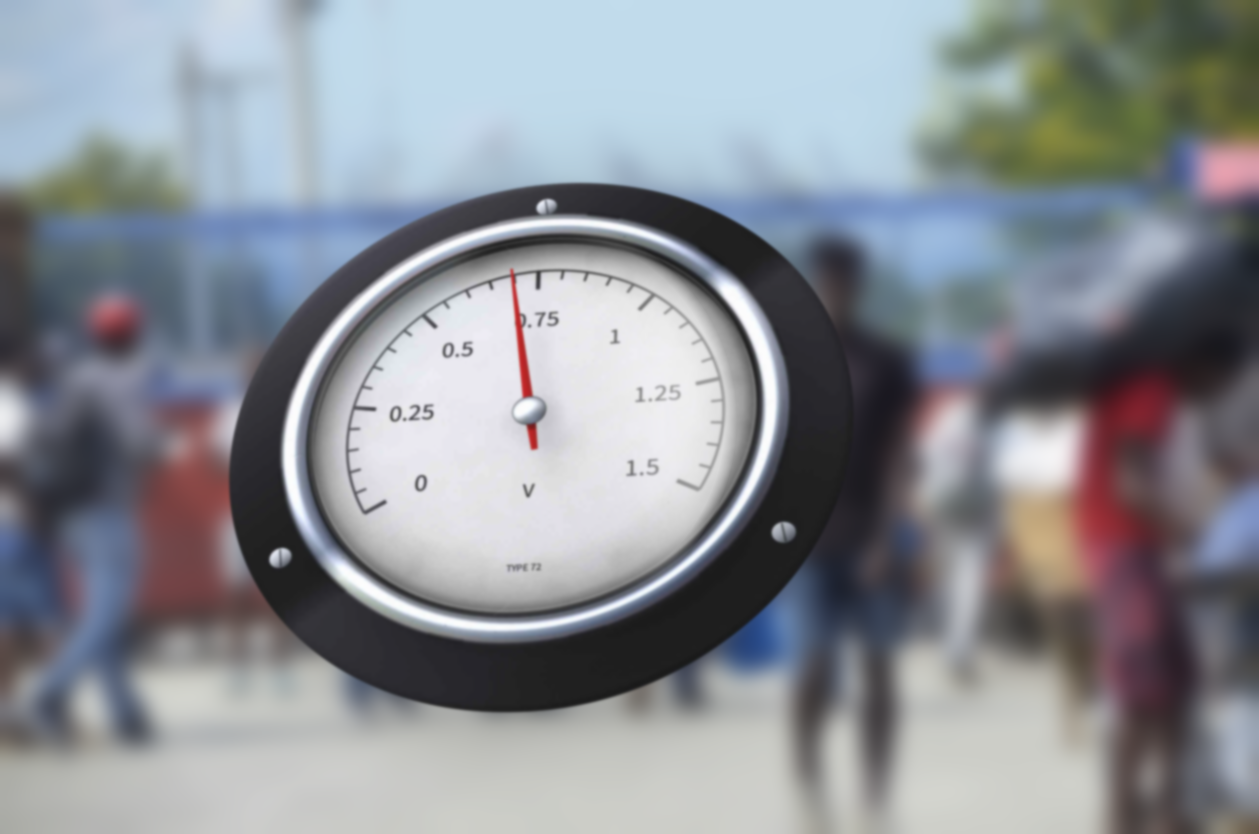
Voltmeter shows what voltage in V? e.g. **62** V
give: **0.7** V
